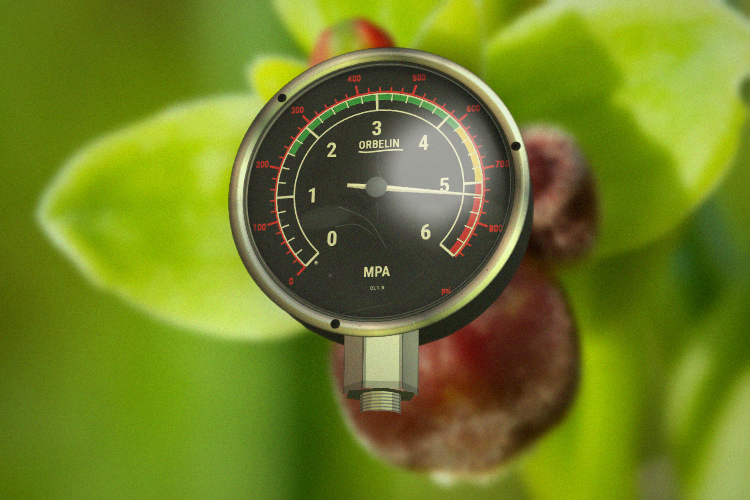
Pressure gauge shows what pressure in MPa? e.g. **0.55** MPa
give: **5.2** MPa
